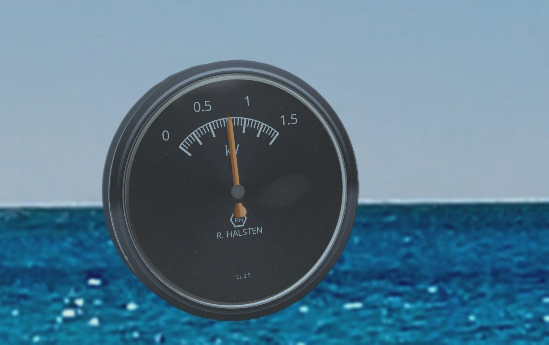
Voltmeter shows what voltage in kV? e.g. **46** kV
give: **0.75** kV
